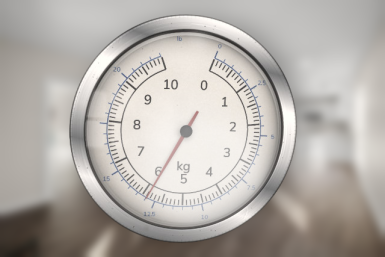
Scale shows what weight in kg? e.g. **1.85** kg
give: **5.9** kg
